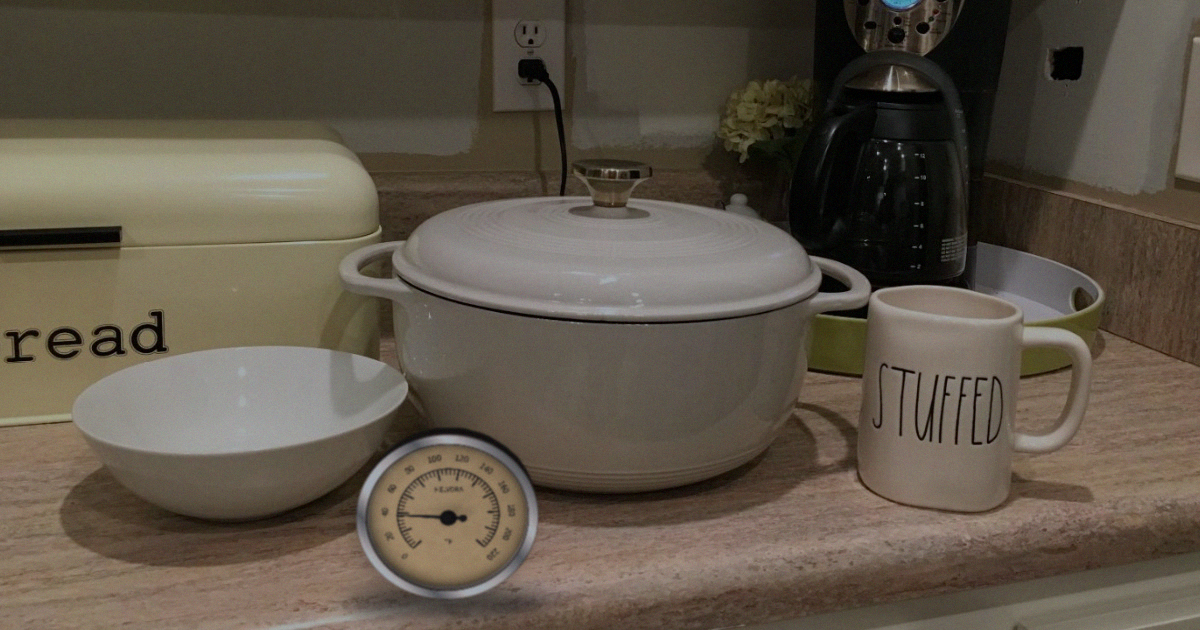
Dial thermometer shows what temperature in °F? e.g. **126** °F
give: **40** °F
